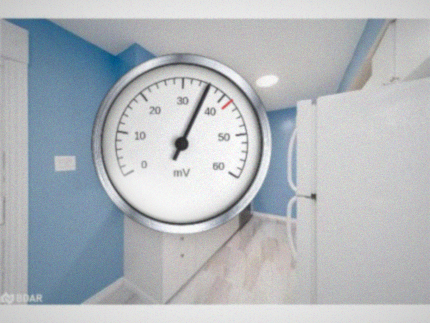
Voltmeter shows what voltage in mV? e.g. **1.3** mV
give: **36** mV
